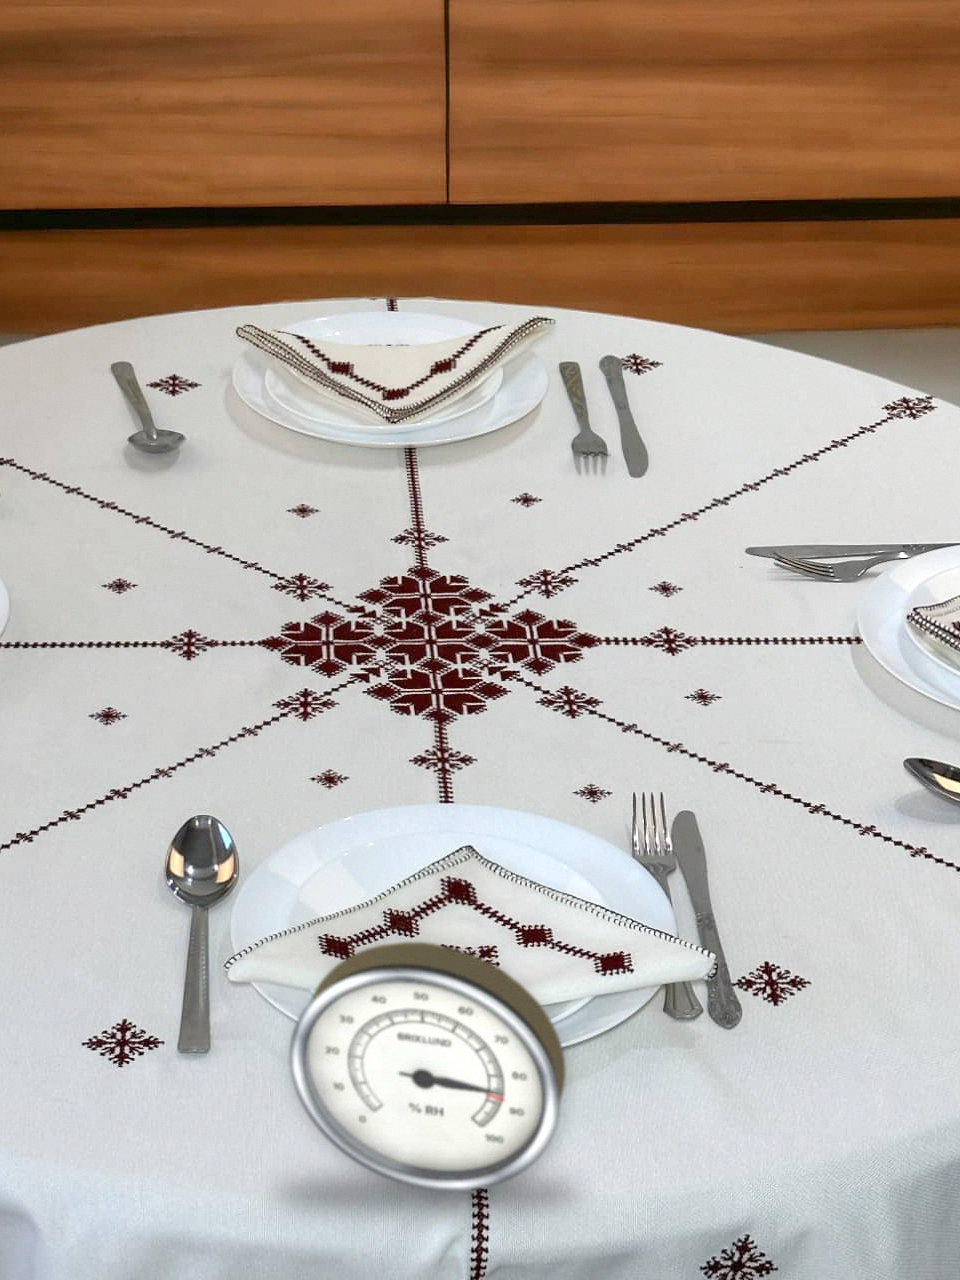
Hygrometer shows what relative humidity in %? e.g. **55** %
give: **85** %
